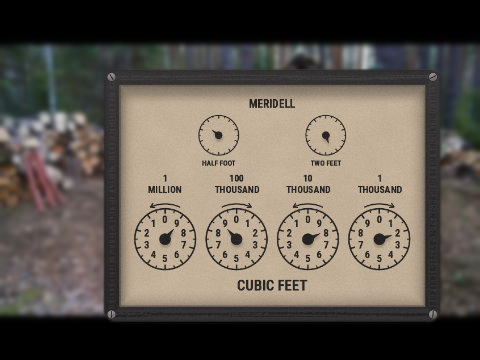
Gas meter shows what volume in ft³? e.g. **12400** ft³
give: **888200** ft³
